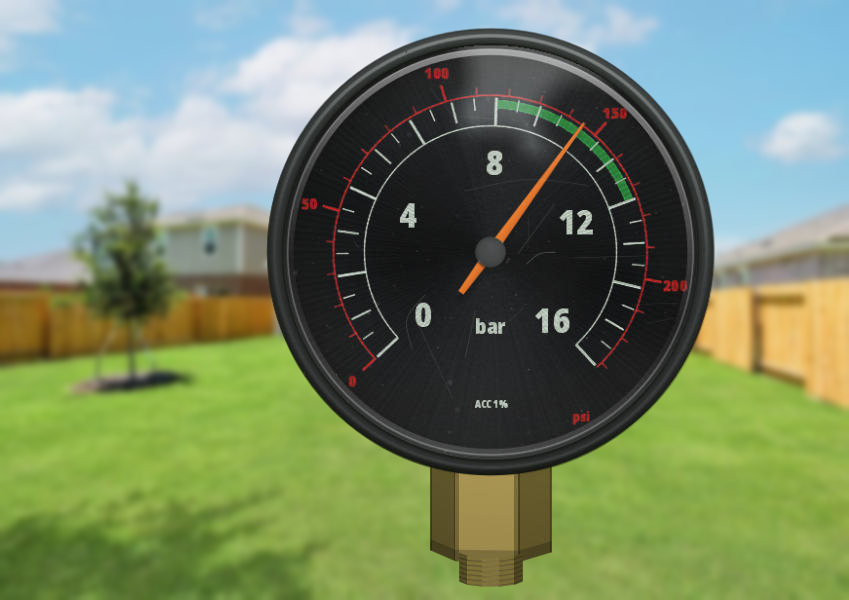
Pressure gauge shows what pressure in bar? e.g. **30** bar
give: **10** bar
